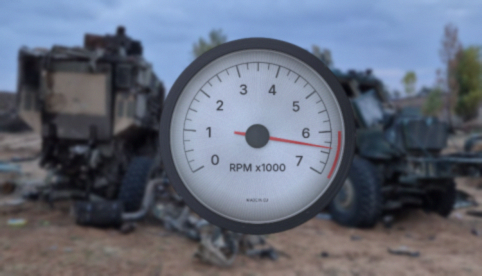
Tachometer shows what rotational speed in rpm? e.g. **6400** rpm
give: **6375** rpm
